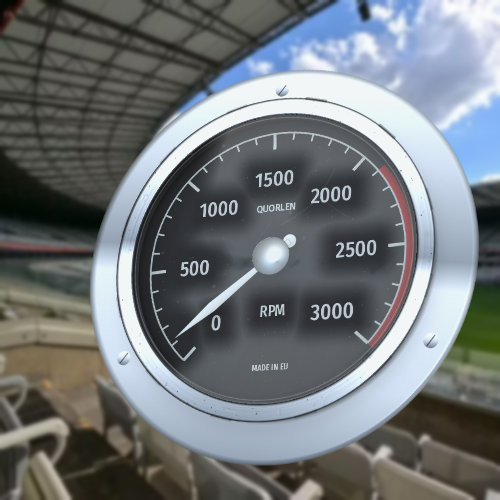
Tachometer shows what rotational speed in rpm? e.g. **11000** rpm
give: **100** rpm
